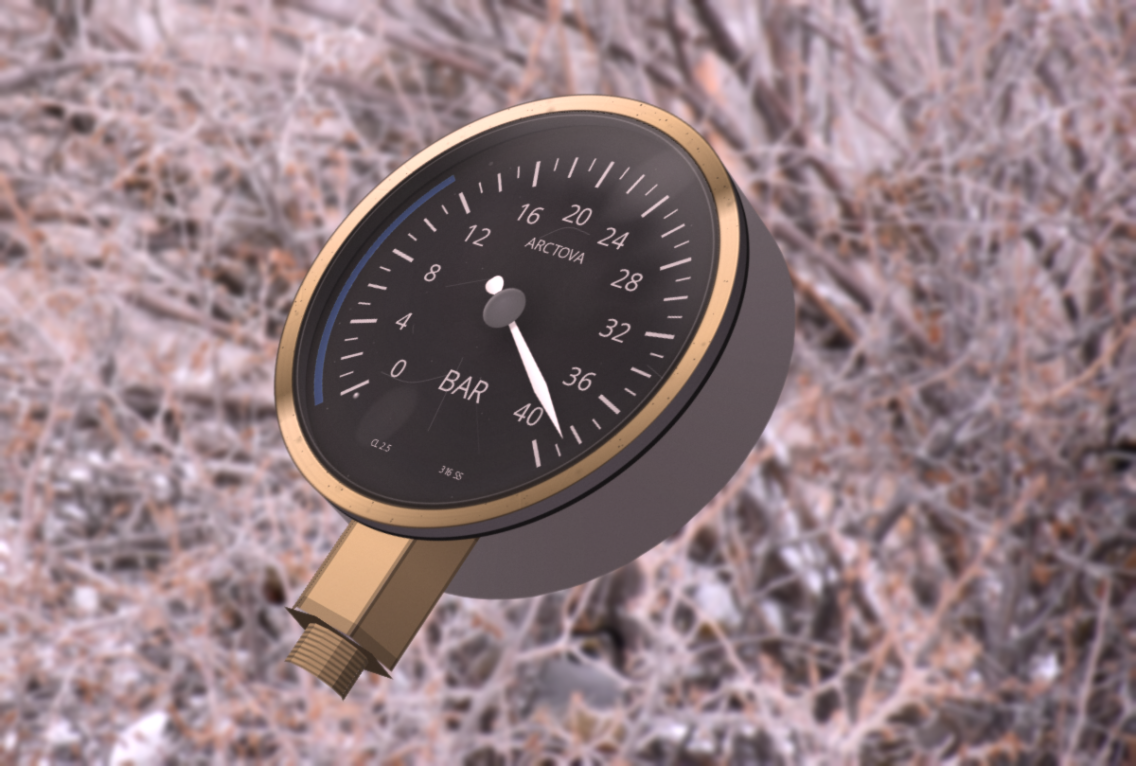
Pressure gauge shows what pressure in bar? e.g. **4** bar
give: **38.5** bar
